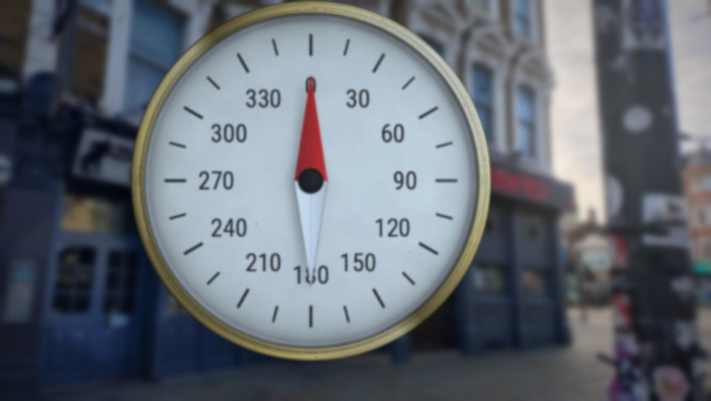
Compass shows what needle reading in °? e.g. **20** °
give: **0** °
